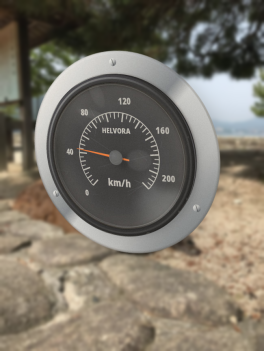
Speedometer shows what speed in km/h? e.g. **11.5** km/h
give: **45** km/h
